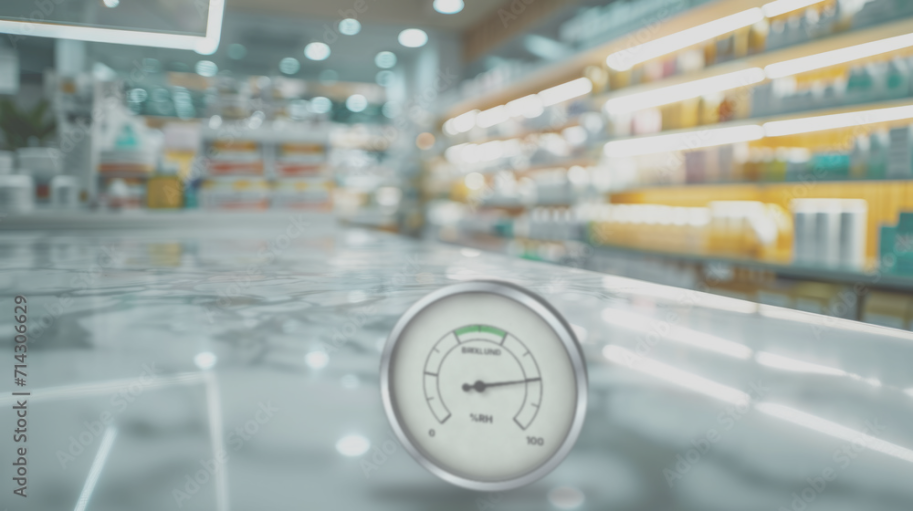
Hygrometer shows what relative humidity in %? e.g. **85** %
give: **80** %
